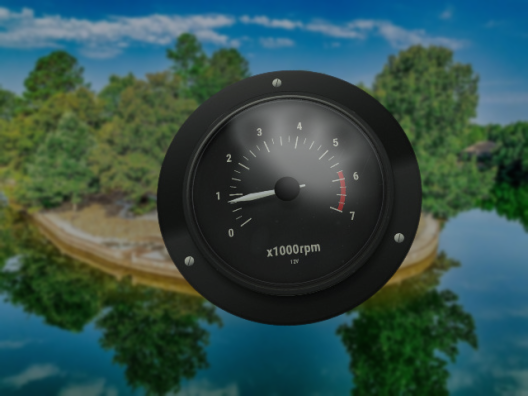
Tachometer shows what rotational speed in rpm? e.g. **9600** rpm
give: **750** rpm
